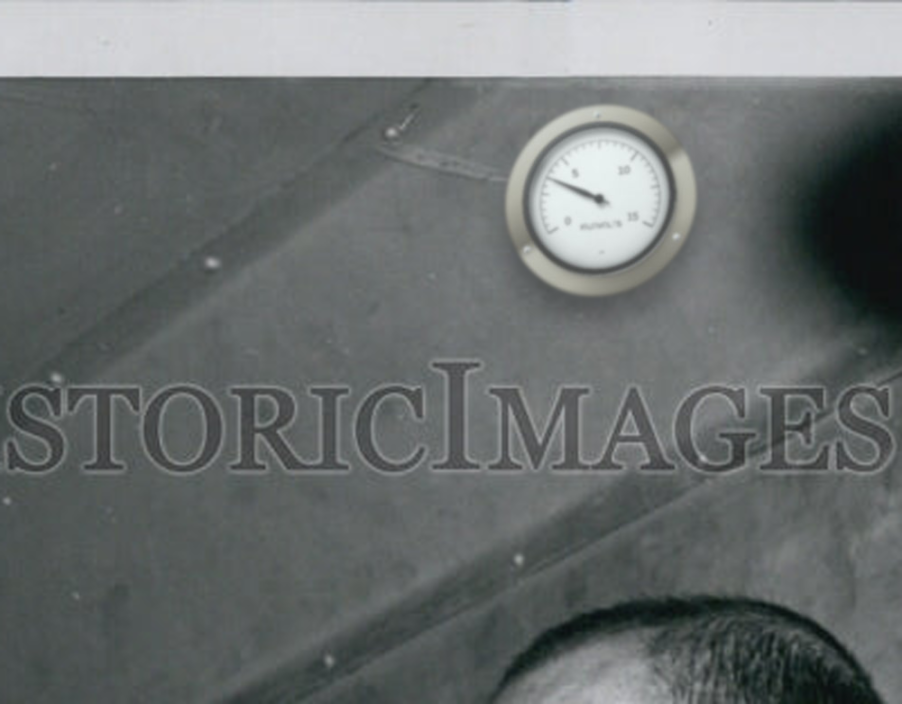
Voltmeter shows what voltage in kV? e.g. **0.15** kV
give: **3.5** kV
